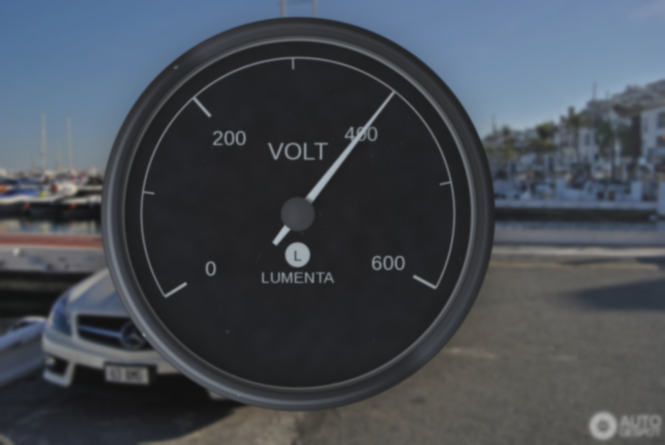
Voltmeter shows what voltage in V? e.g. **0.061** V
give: **400** V
